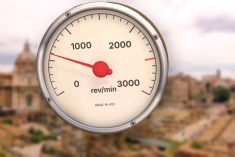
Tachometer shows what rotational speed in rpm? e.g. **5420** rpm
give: **600** rpm
